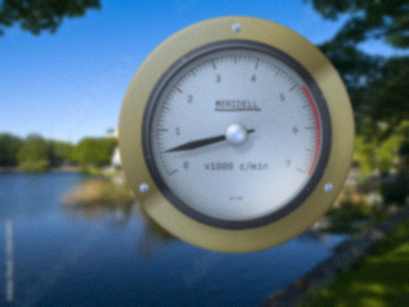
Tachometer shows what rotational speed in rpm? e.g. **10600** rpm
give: **500** rpm
